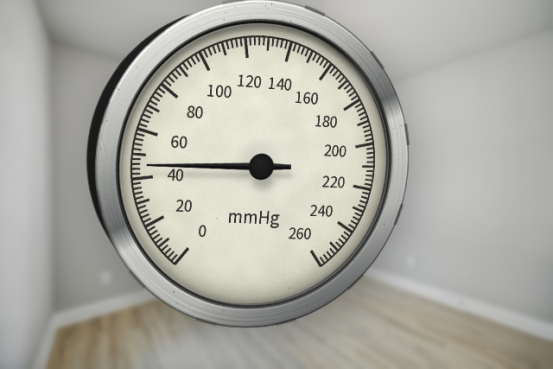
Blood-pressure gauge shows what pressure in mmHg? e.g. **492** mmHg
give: **46** mmHg
